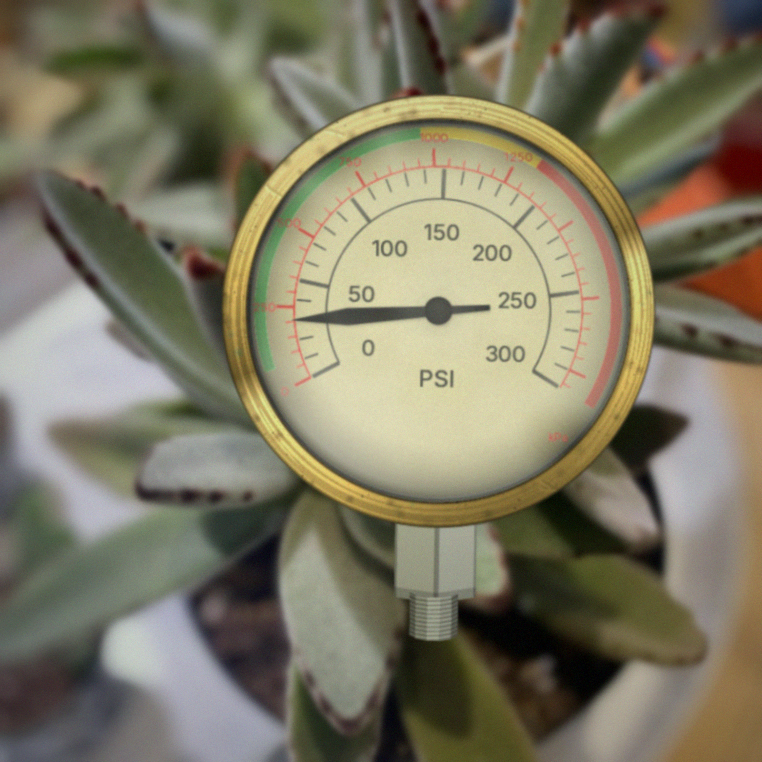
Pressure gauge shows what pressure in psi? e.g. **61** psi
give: **30** psi
